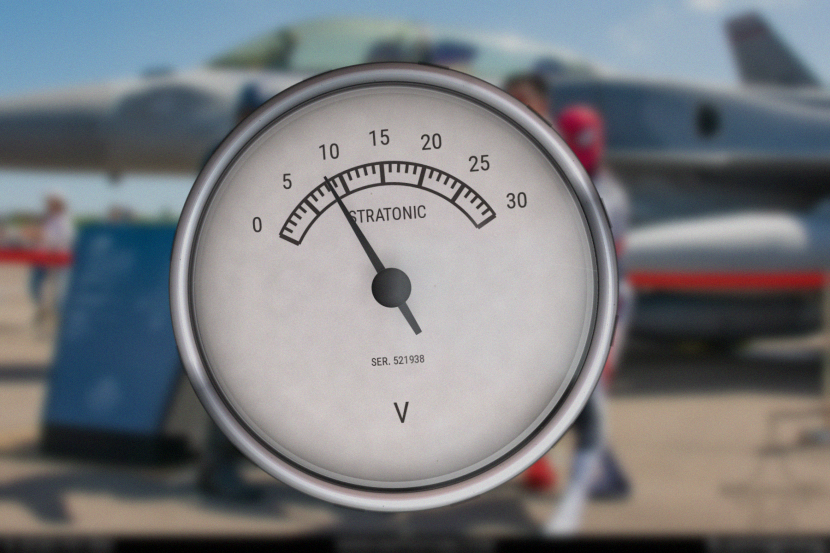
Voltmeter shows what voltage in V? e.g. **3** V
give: **8.5** V
